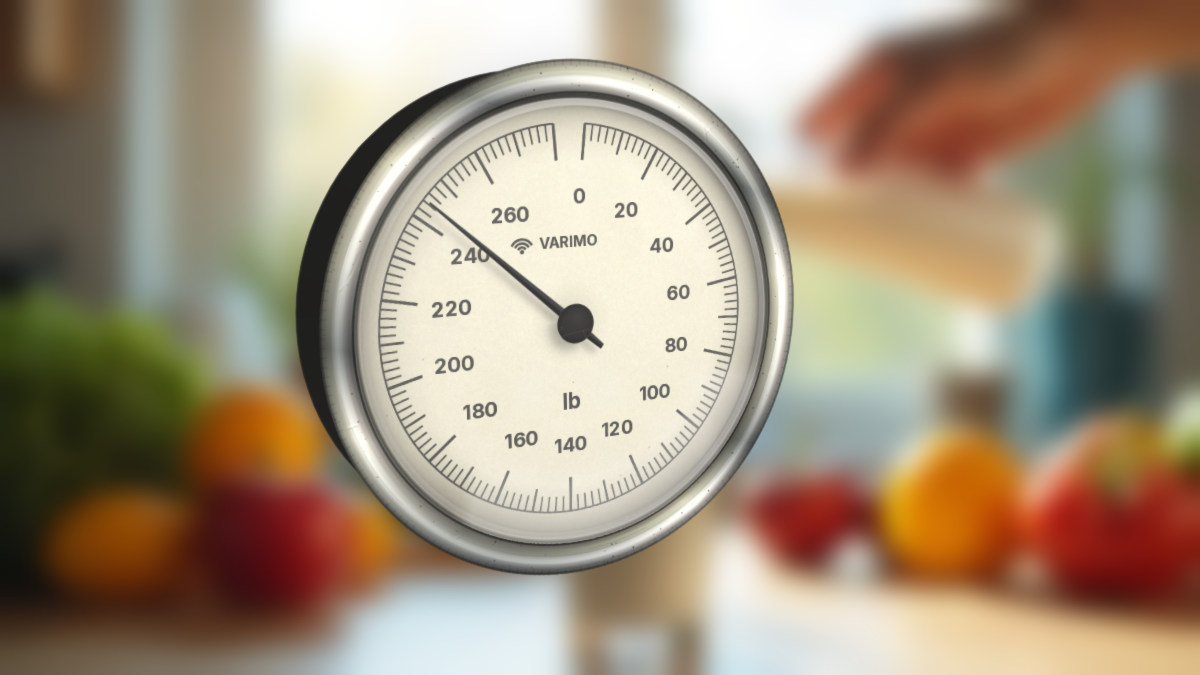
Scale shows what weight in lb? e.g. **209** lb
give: **244** lb
